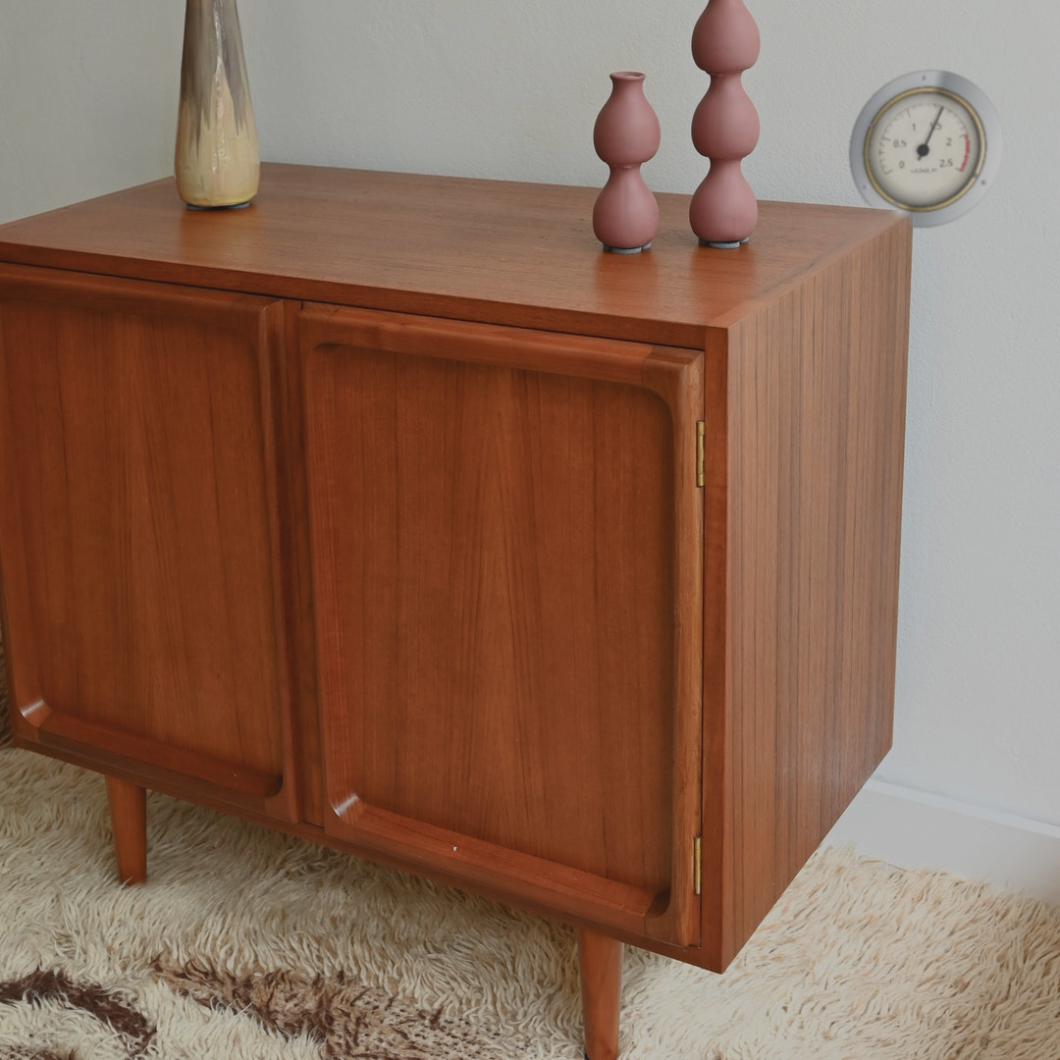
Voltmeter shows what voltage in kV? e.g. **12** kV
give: **1.5** kV
